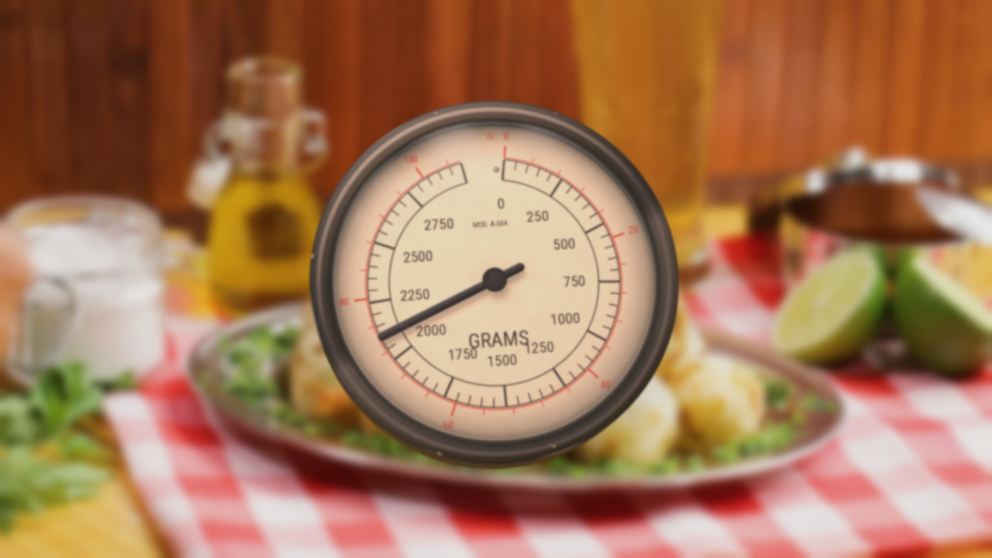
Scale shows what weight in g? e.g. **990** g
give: **2100** g
